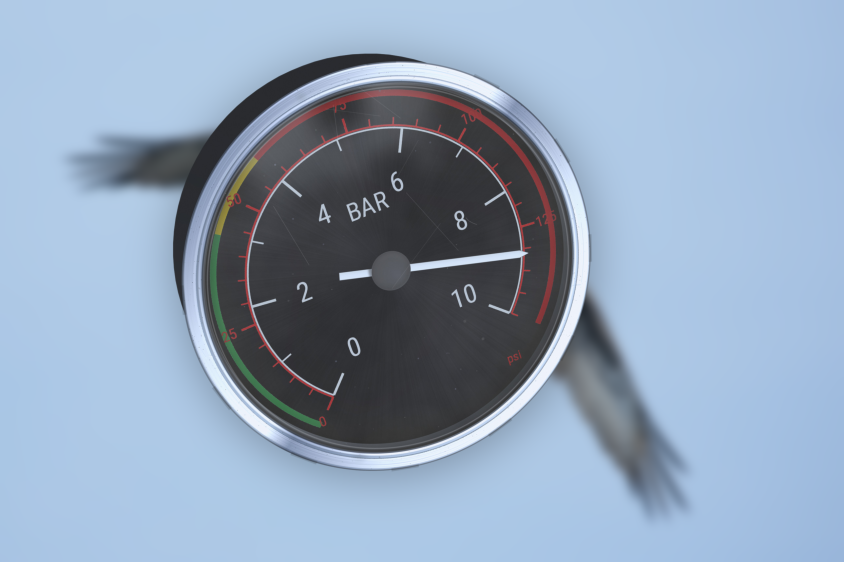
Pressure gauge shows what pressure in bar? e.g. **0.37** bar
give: **9** bar
